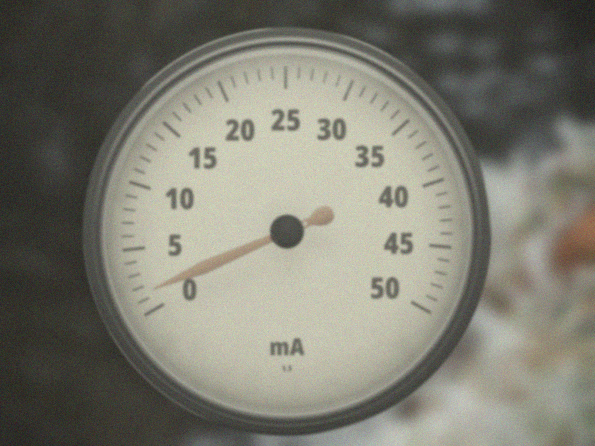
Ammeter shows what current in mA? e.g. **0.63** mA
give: **1.5** mA
